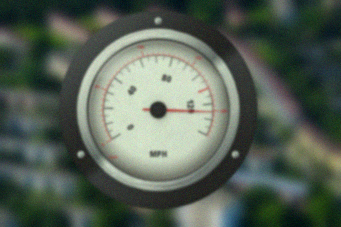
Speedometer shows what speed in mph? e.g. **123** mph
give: **125** mph
